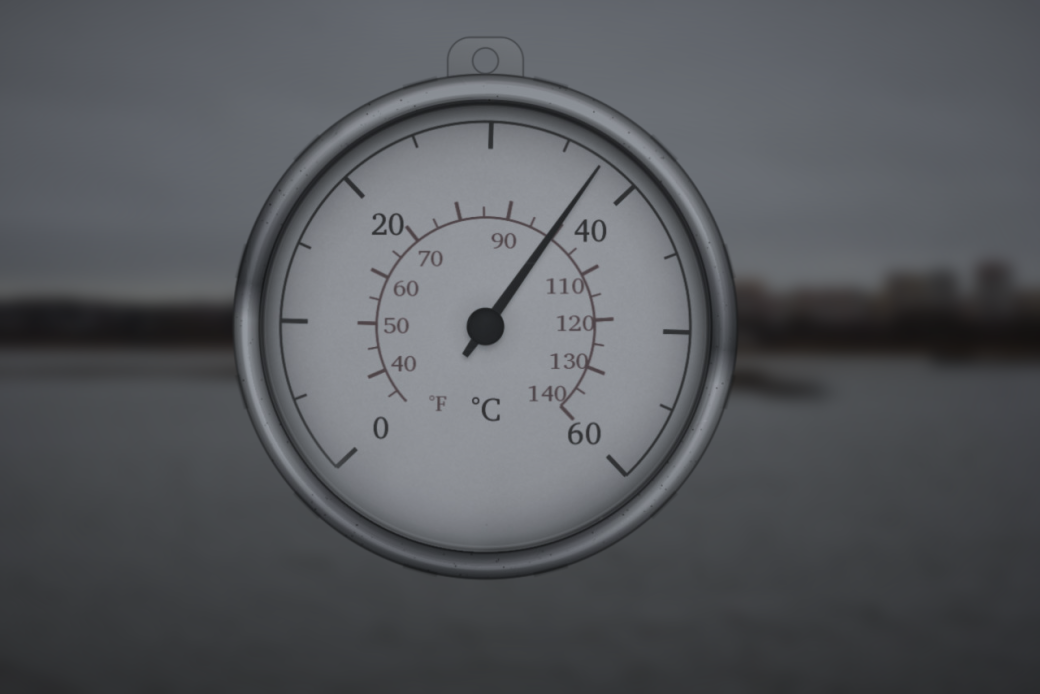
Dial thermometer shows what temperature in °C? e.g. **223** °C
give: **37.5** °C
